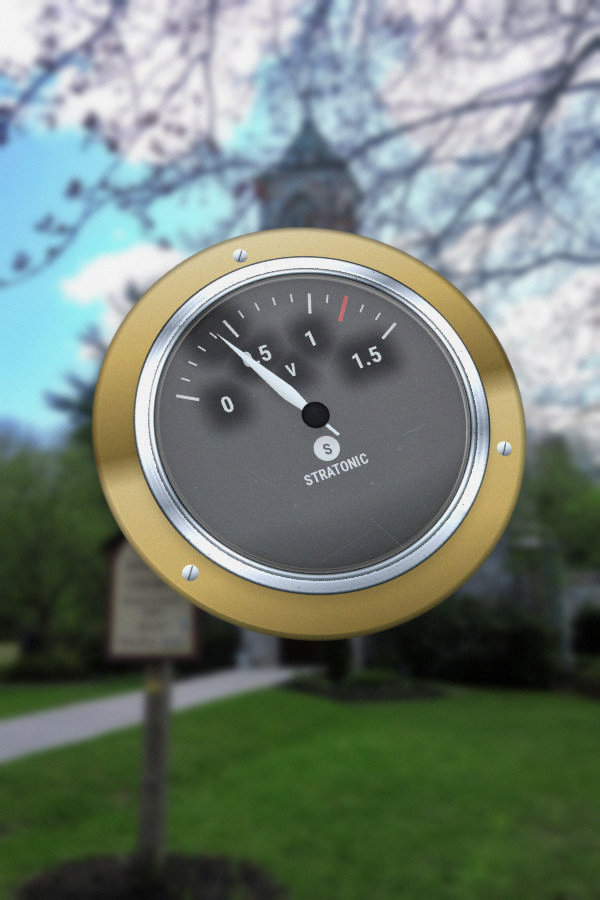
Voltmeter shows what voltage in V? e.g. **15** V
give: **0.4** V
